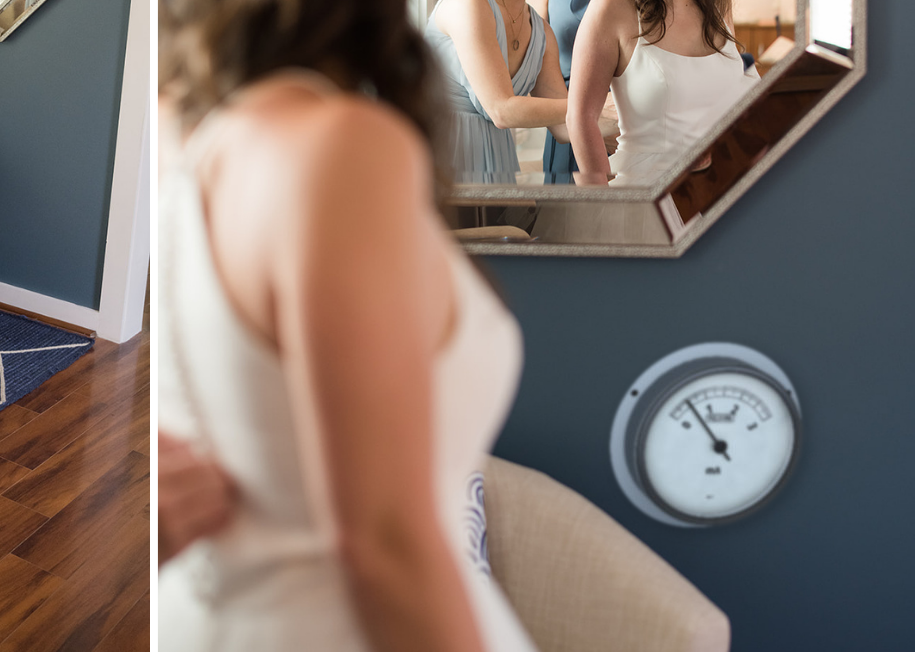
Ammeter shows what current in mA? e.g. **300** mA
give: **0.5** mA
